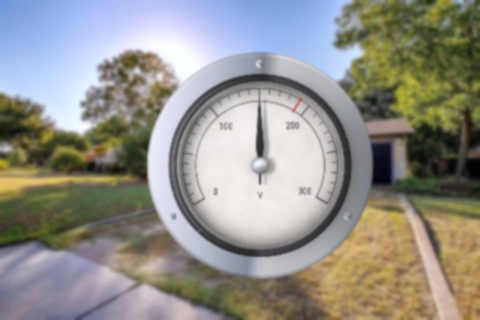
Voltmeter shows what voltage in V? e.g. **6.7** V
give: **150** V
